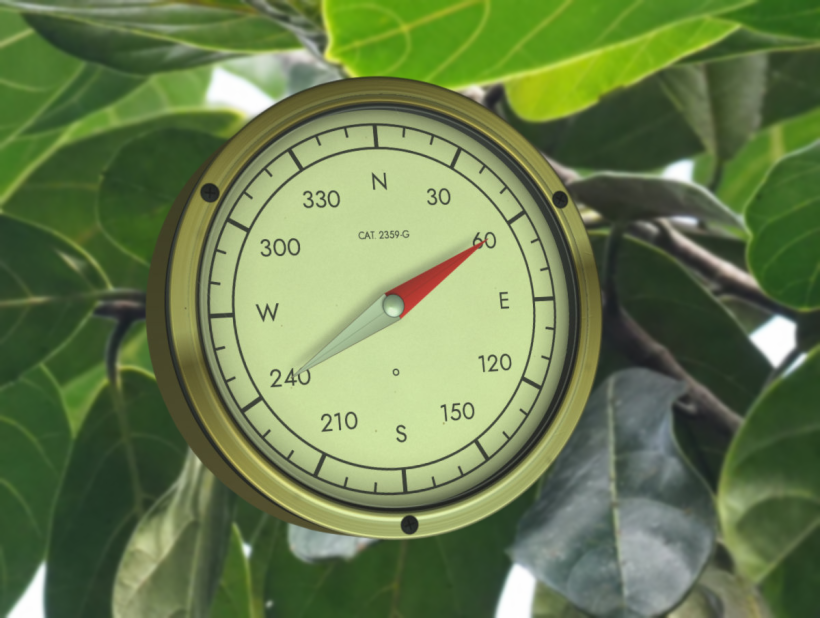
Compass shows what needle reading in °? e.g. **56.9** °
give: **60** °
